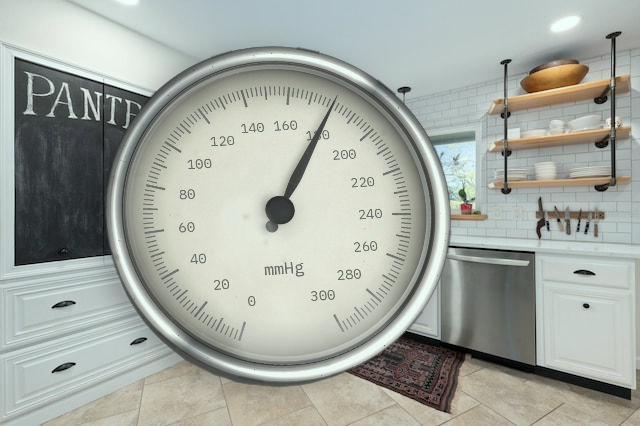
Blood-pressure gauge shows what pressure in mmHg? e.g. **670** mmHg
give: **180** mmHg
